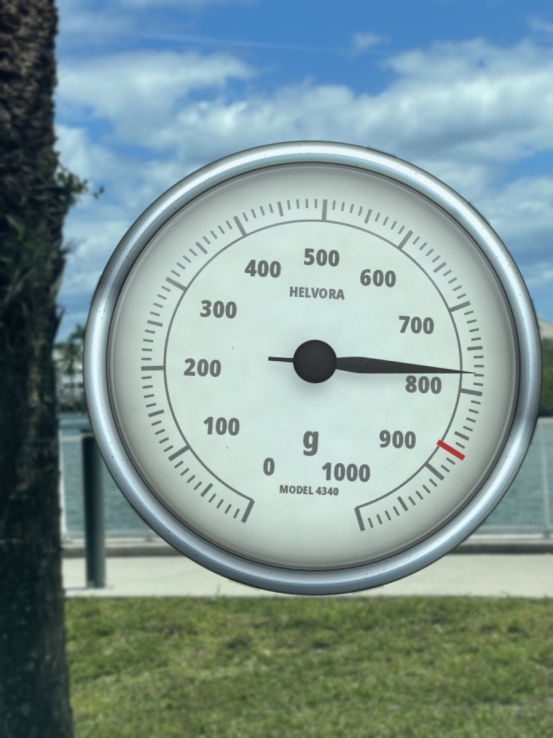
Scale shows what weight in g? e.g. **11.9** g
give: **780** g
